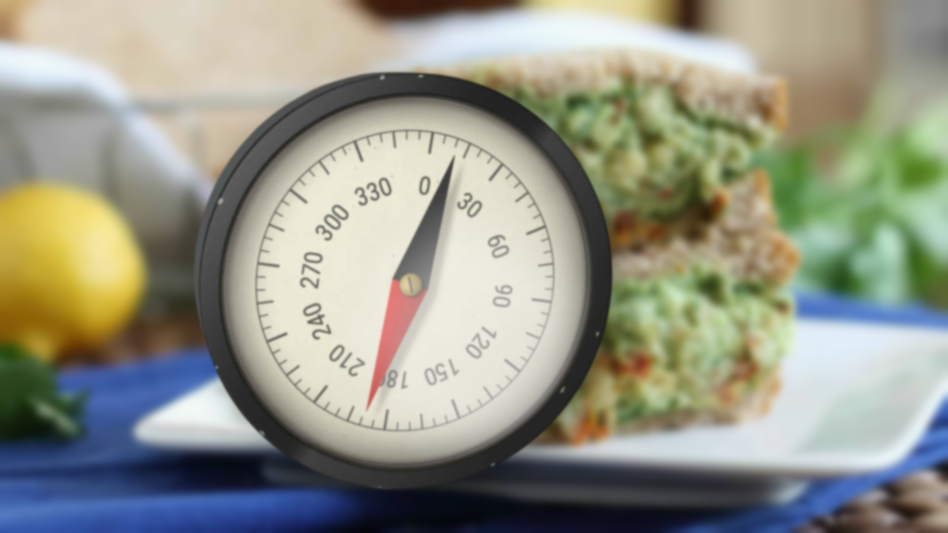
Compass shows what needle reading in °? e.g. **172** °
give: **190** °
